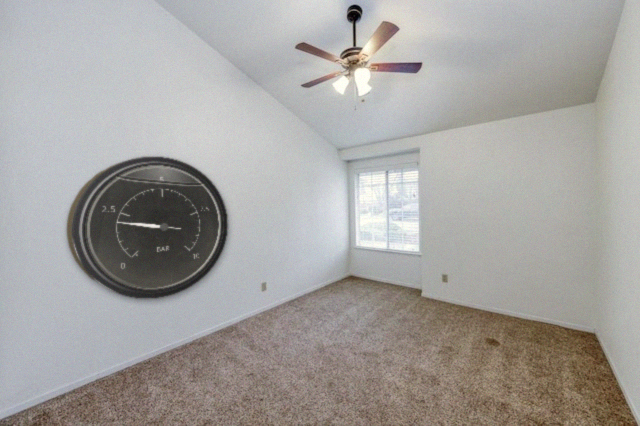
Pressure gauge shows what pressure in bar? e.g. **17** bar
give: **2** bar
